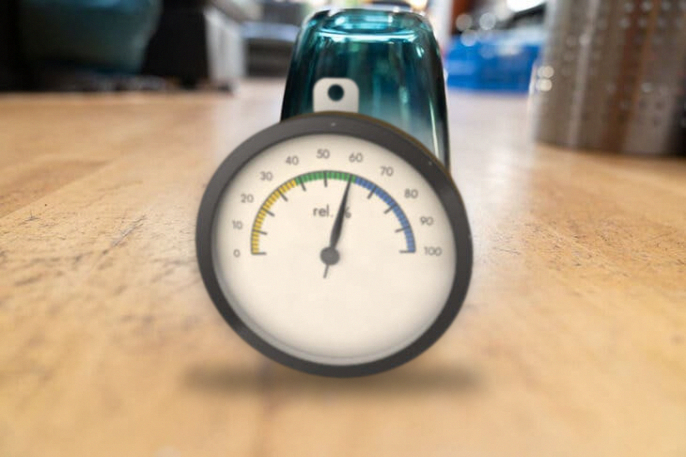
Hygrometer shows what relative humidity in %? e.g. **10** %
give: **60** %
